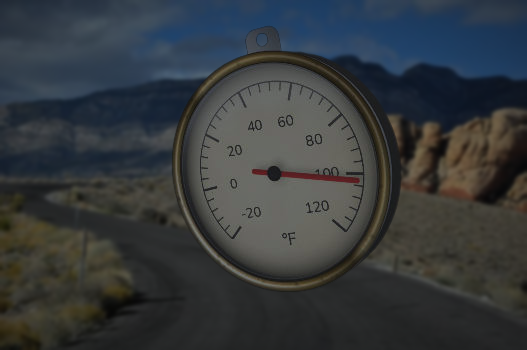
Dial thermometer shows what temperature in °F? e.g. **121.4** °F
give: **102** °F
